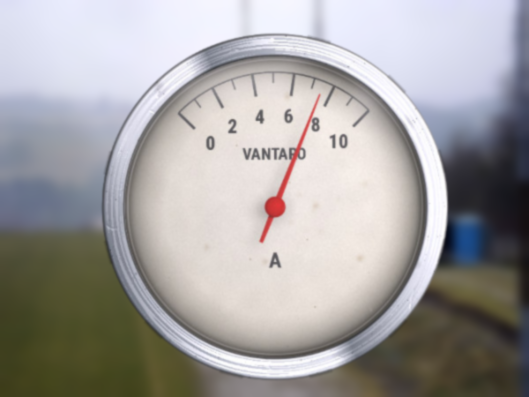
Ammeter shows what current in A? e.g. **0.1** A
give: **7.5** A
